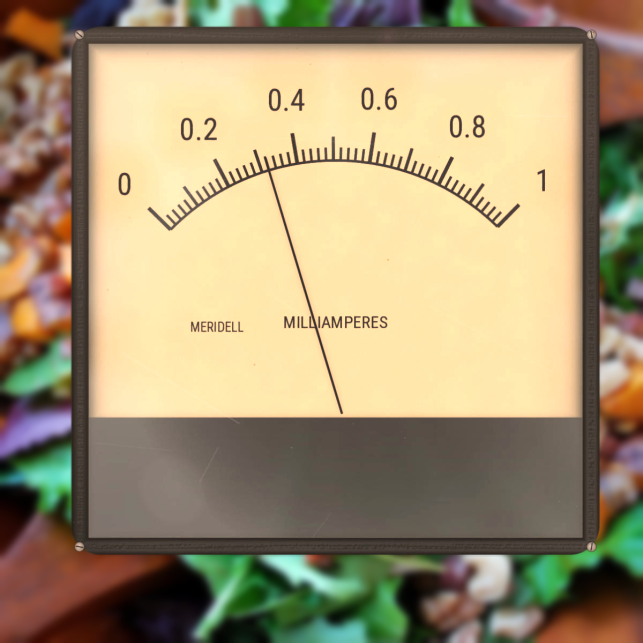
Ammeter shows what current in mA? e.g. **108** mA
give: **0.32** mA
